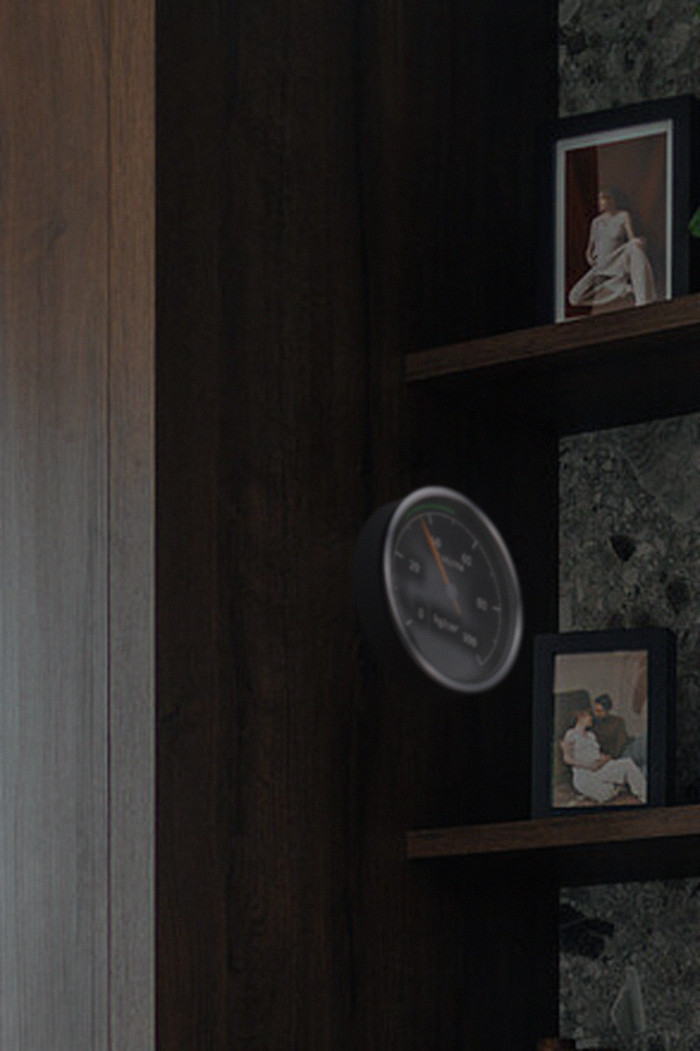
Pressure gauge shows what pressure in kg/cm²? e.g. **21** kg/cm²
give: **35** kg/cm²
